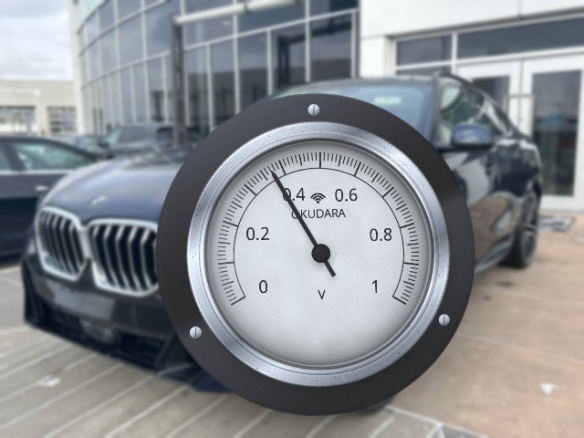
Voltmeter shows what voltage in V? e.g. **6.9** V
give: **0.37** V
